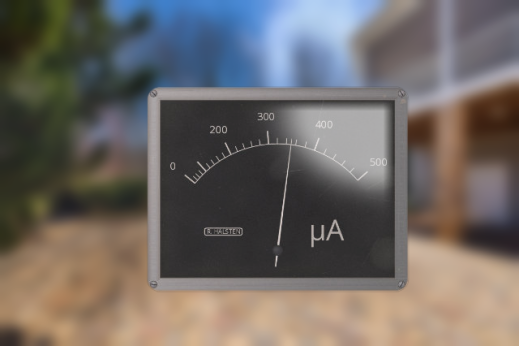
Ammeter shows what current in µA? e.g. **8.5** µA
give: **350** µA
